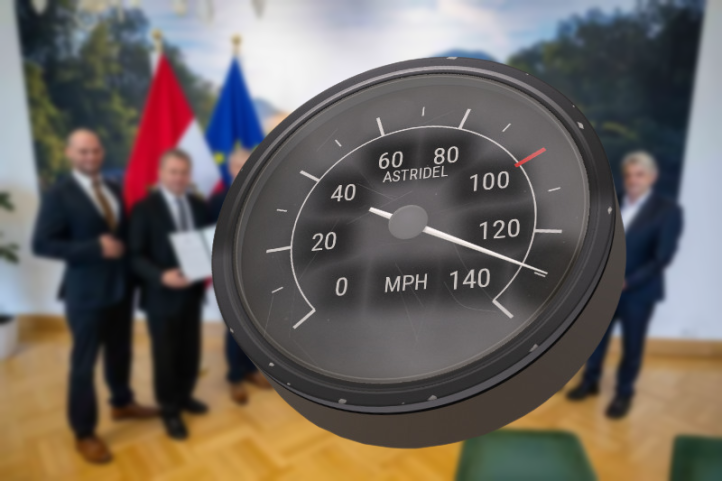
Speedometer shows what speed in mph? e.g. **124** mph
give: **130** mph
